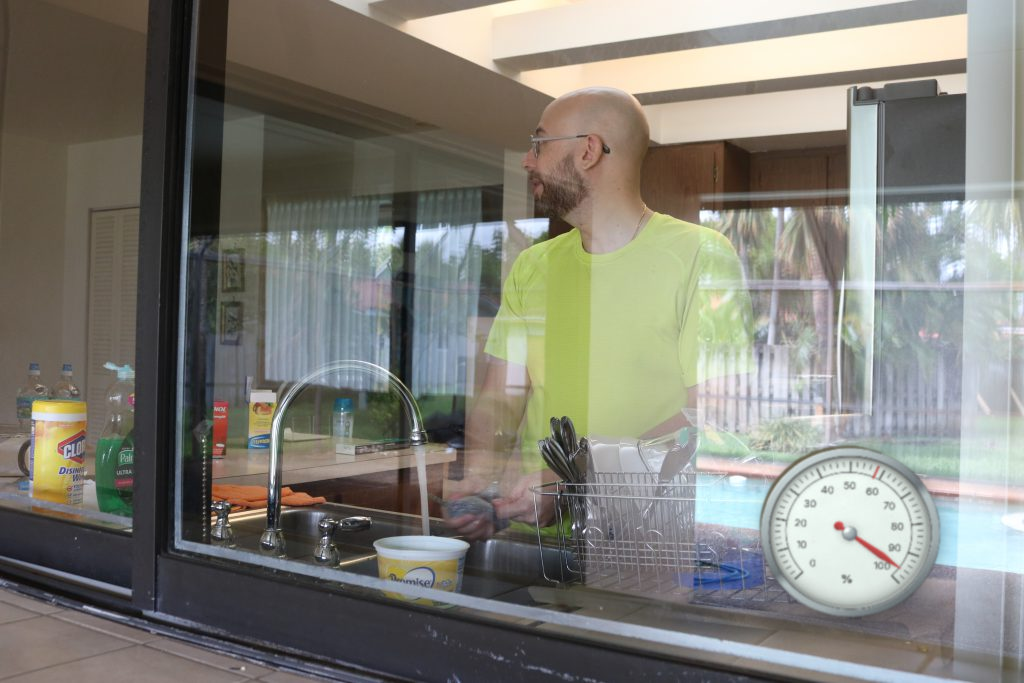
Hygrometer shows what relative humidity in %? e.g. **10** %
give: **96** %
